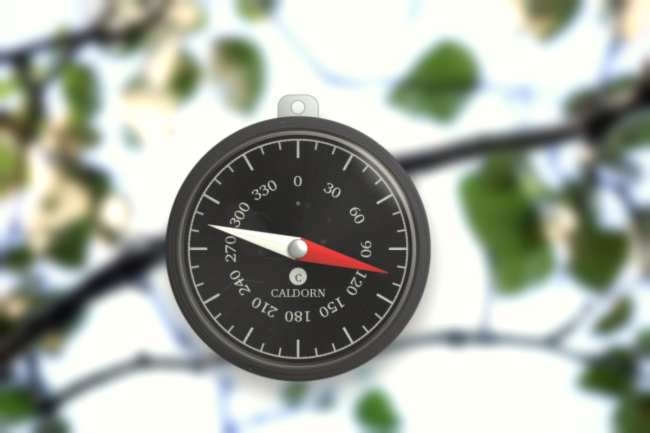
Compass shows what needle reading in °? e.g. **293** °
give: **105** °
